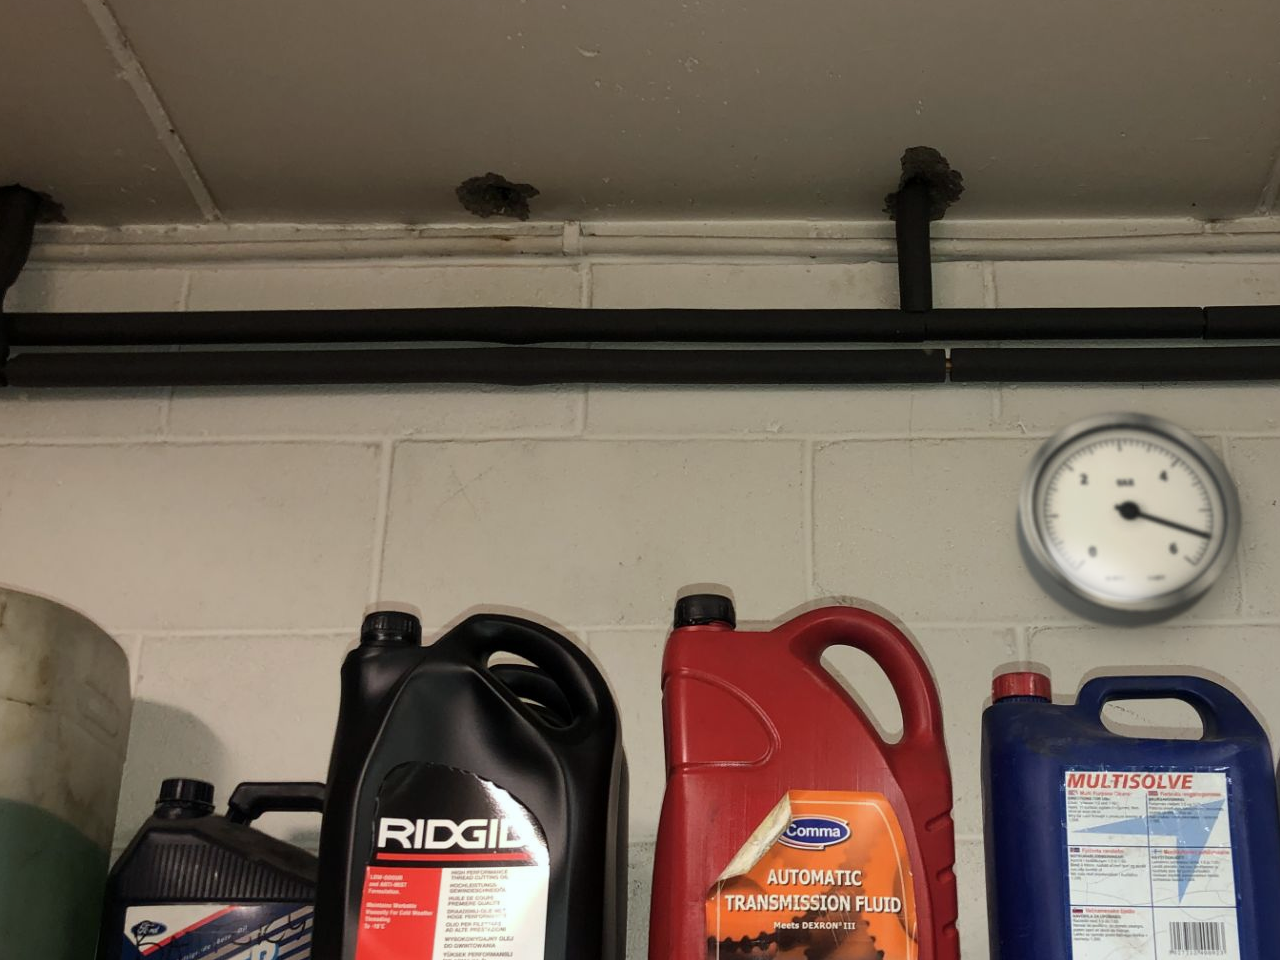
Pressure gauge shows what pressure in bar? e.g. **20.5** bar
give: **5.5** bar
